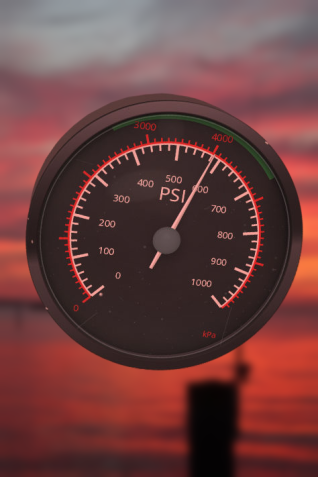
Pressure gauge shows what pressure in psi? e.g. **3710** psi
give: **580** psi
